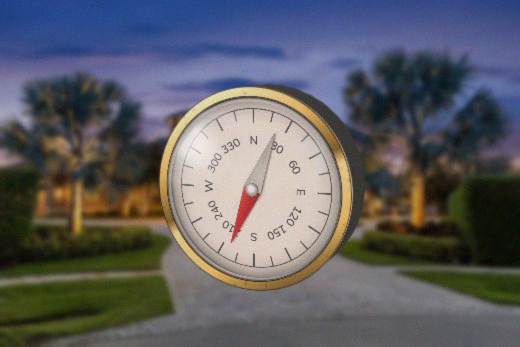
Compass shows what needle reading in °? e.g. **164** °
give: **202.5** °
